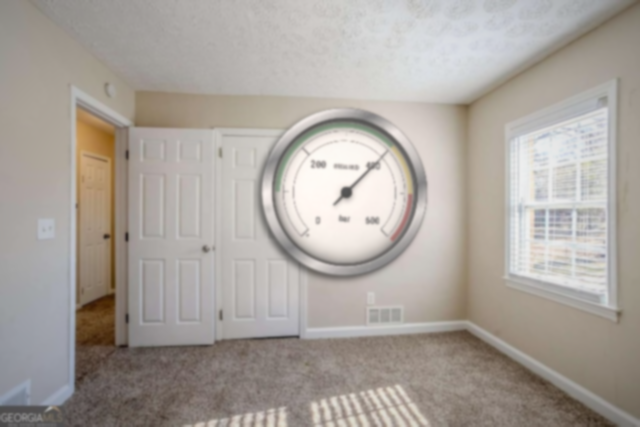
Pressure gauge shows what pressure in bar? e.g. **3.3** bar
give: **400** bar
